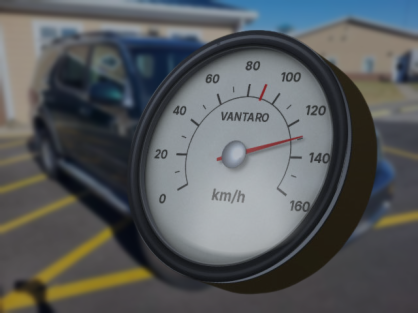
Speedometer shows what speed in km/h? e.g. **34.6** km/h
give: **130** km/h
